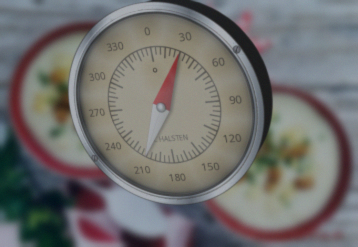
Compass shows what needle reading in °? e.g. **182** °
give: **30** °
